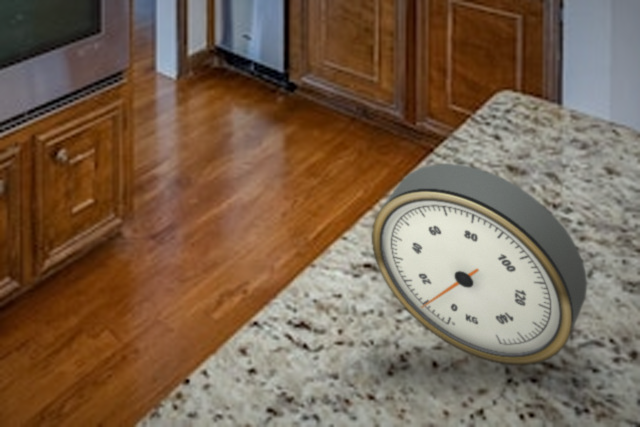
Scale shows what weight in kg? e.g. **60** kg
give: **10** kg
